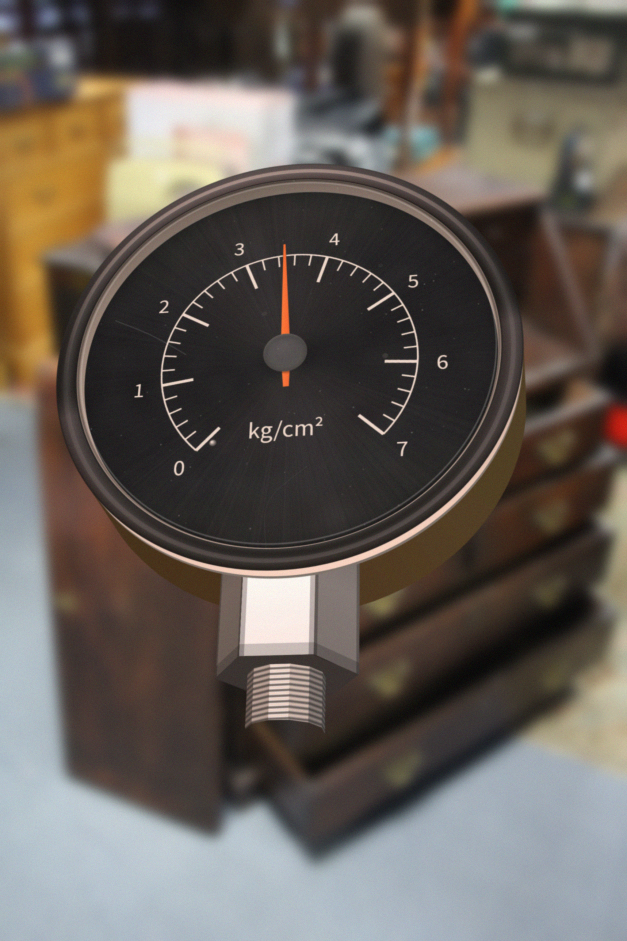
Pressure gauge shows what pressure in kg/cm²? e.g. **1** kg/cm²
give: **3.5** kg/cm²
